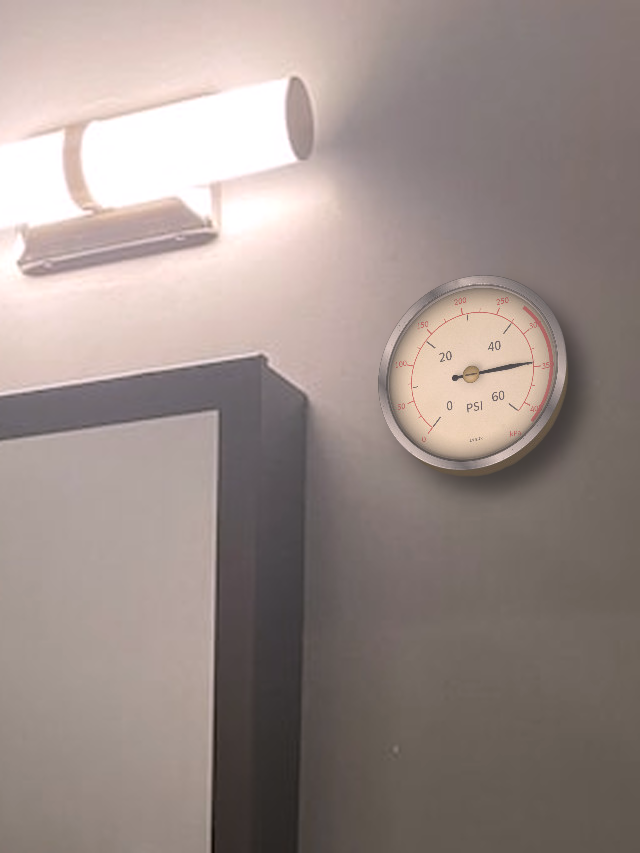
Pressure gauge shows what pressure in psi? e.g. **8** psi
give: **50** psi
